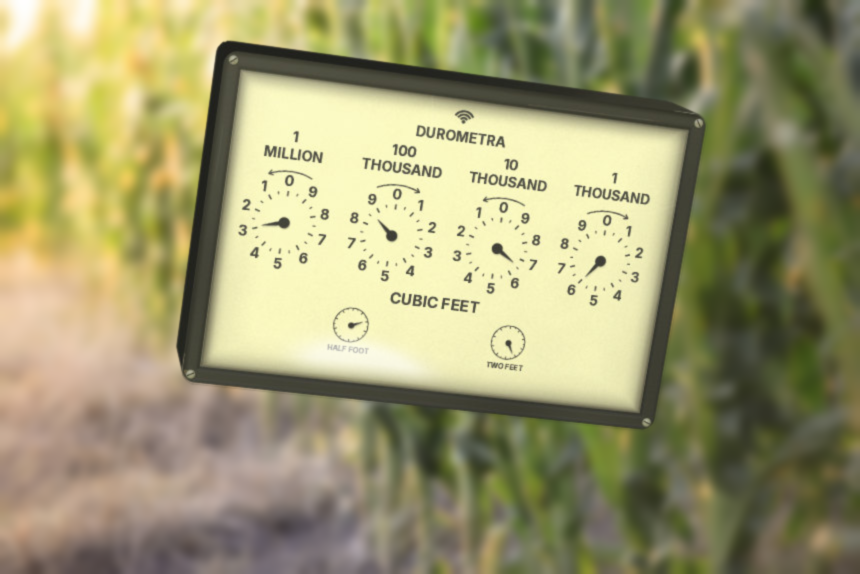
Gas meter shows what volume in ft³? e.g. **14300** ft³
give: **286600** ft³
